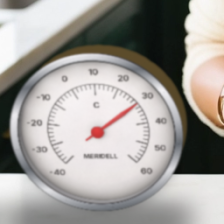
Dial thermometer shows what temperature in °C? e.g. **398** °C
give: **30** °C
